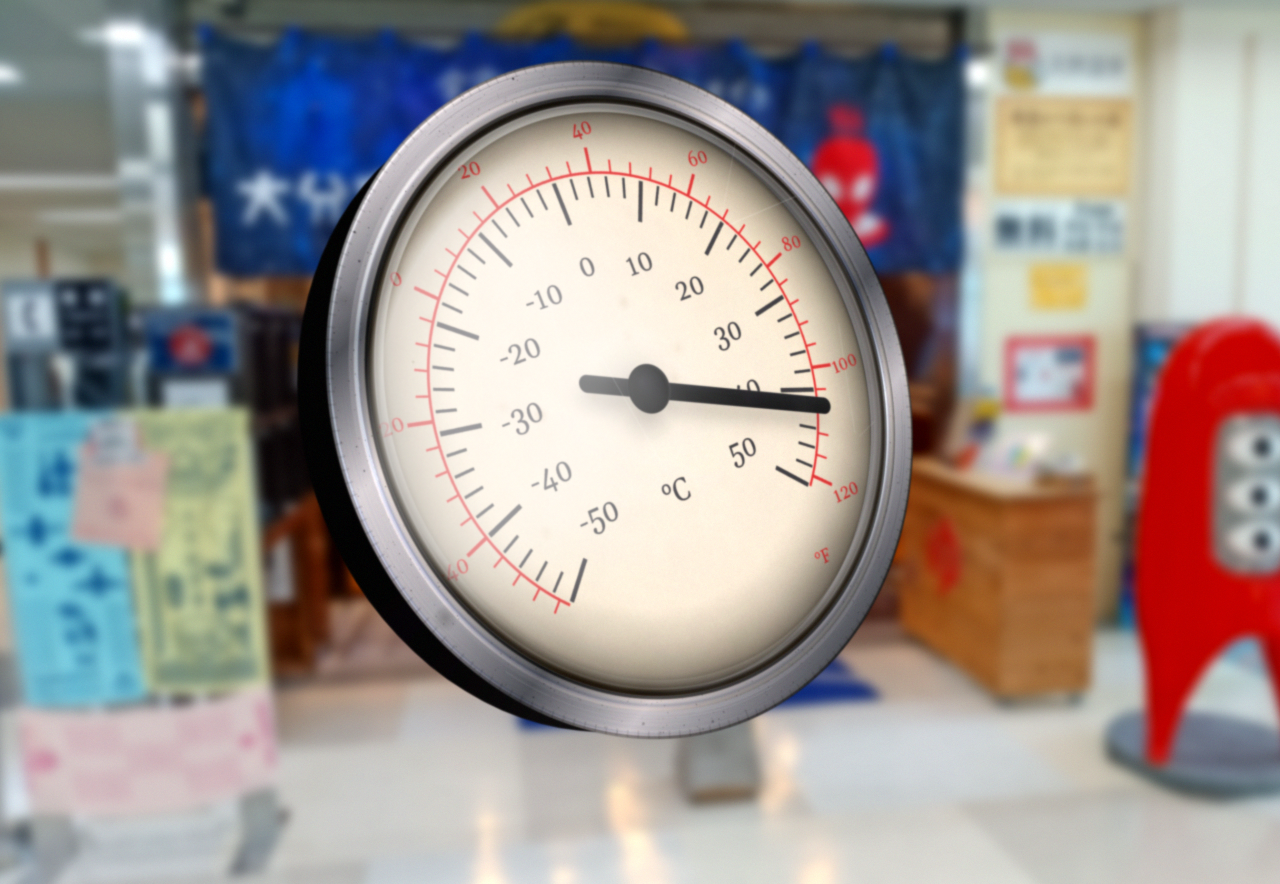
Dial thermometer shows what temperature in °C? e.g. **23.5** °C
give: **42** °C
